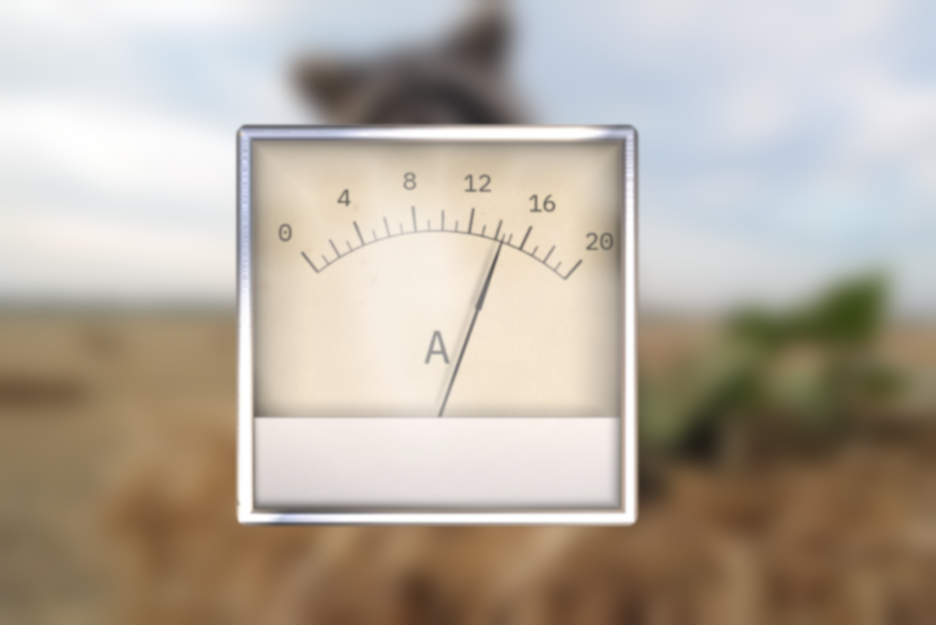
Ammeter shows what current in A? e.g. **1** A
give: **14.5** A
